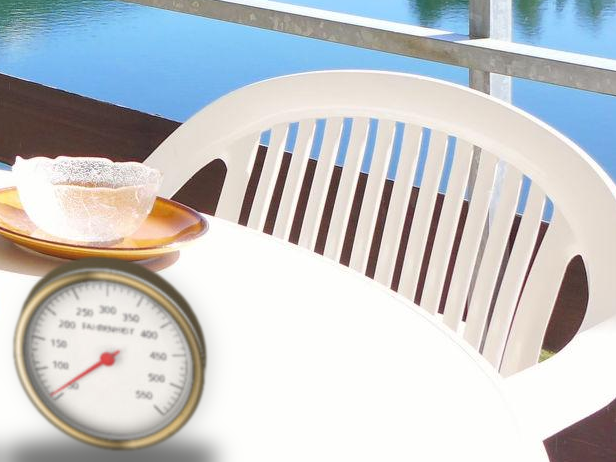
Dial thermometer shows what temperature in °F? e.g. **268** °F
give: **60** °F
